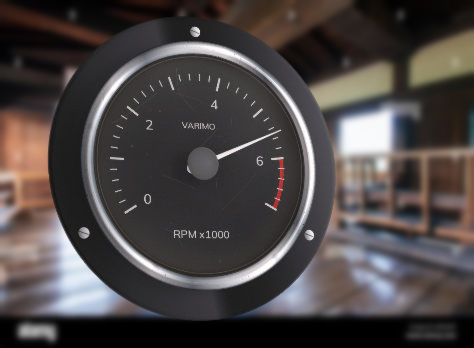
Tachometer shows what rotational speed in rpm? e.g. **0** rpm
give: **5500** rpm
